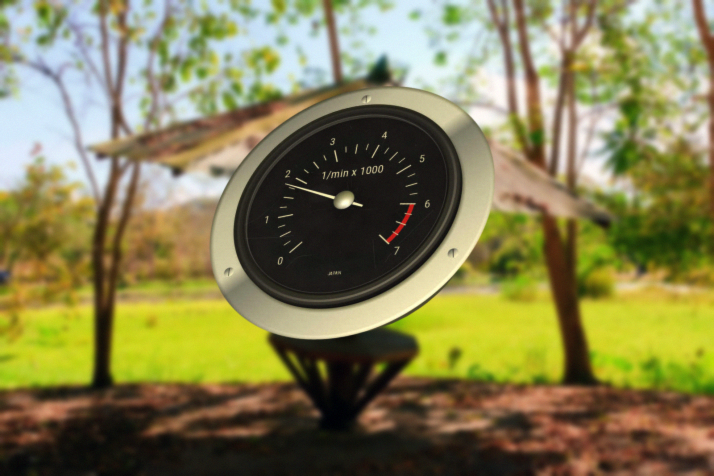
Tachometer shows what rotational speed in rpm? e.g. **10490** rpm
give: **1750** rpm
